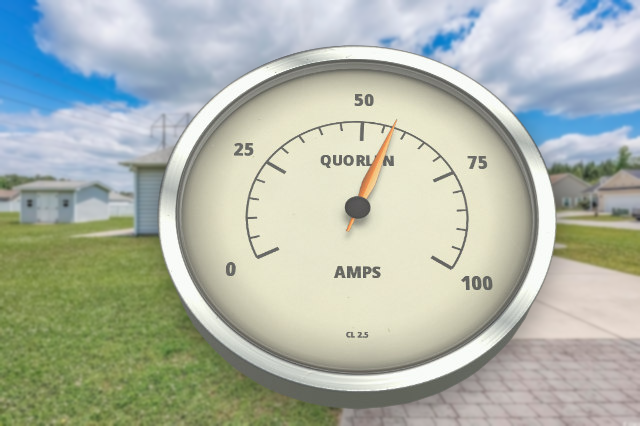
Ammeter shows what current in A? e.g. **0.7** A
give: **57.5** A
